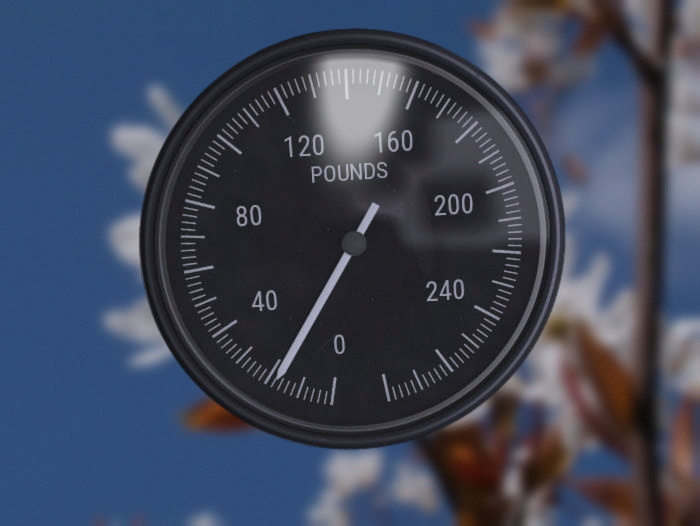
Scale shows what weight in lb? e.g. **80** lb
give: **18** lb
